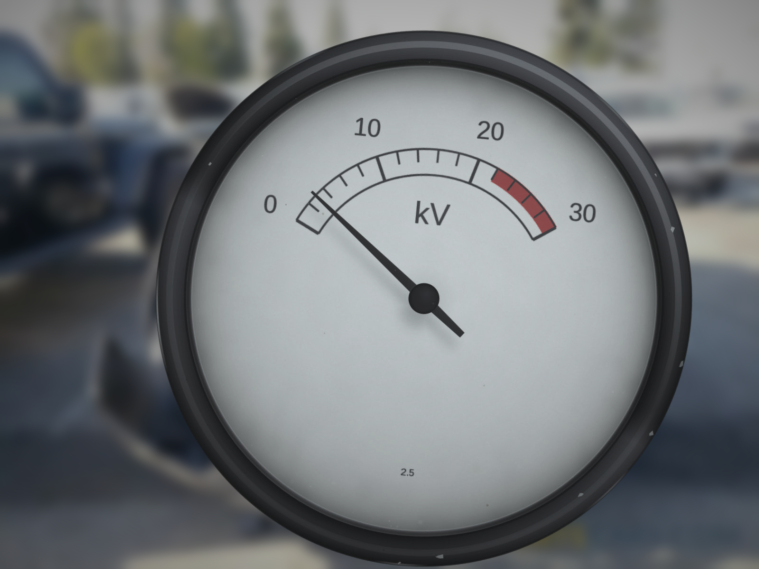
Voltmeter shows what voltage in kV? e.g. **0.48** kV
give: **3** kV
